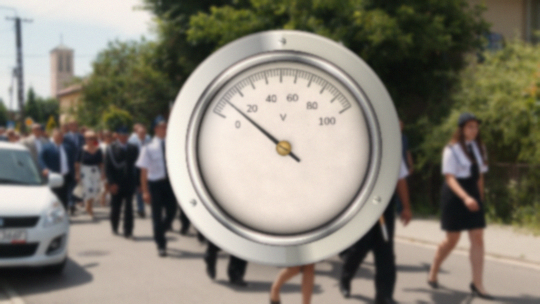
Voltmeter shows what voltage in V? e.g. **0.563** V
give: **10** V
